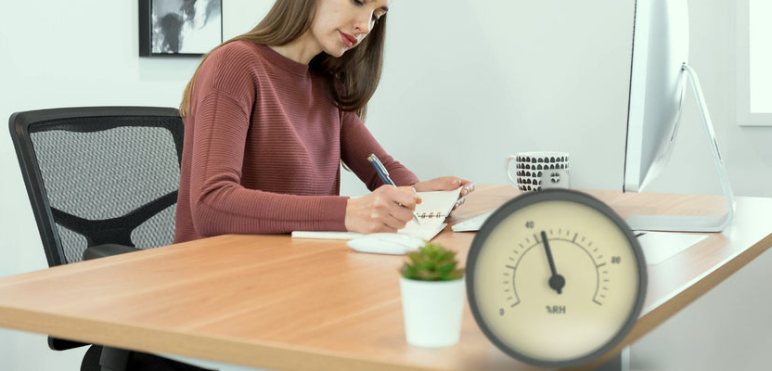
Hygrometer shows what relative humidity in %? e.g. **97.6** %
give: **44** %
